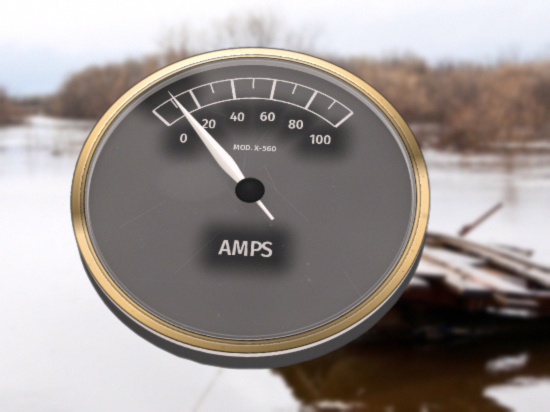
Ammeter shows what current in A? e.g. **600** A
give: **10** A
